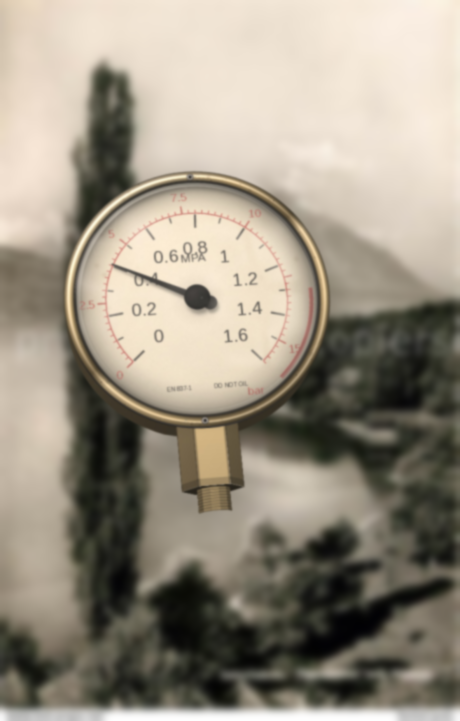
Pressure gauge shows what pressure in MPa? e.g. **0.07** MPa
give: **0.4** MPa
